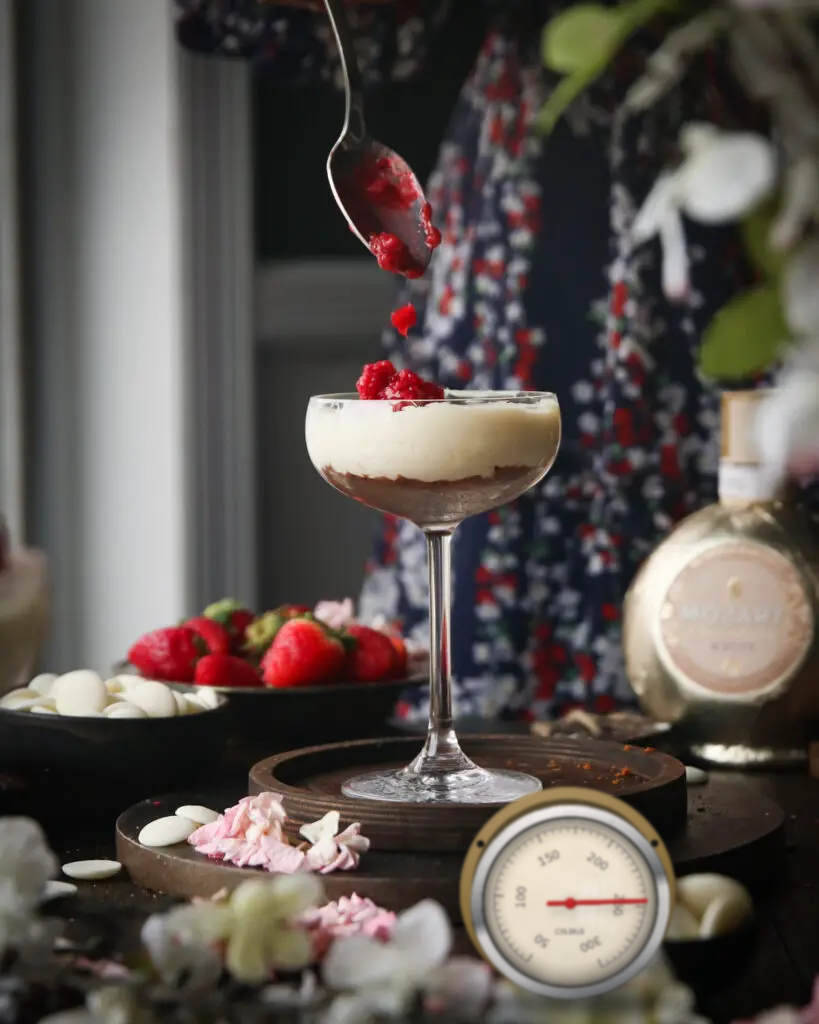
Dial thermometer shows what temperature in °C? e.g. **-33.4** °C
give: **245** °C
